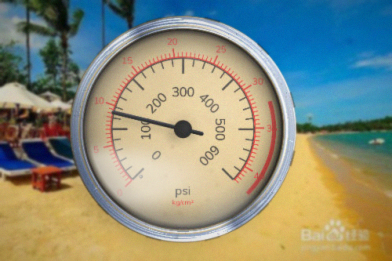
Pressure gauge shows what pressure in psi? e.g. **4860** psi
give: **130** psi
